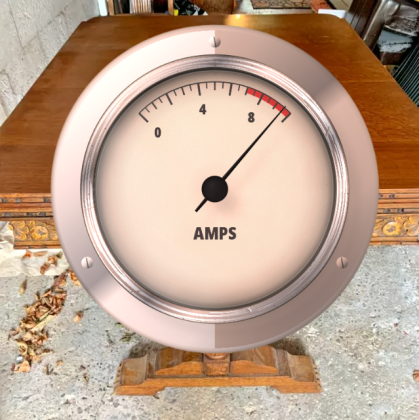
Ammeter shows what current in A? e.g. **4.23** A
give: **9.5** A
